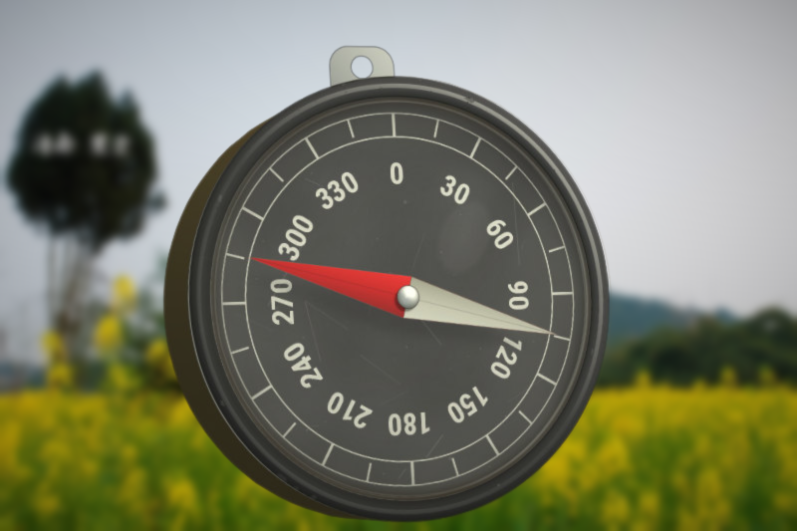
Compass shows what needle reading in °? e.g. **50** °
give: **285** °
